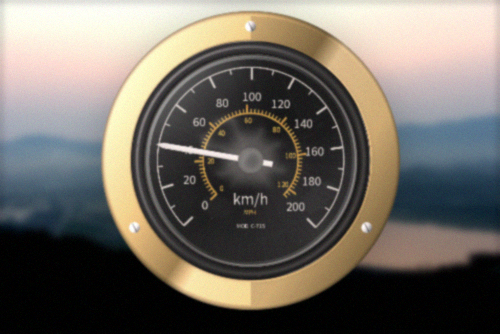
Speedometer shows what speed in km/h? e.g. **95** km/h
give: **40** km/h
